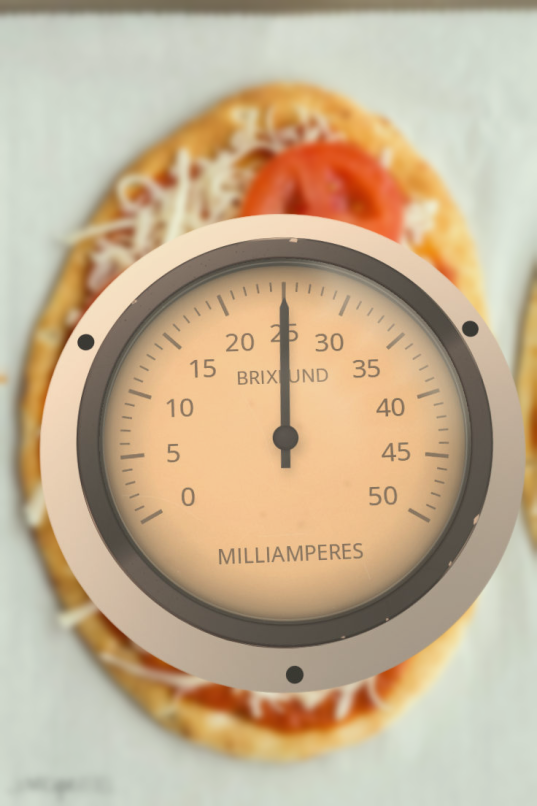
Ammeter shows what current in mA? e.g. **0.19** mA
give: **25** mA
